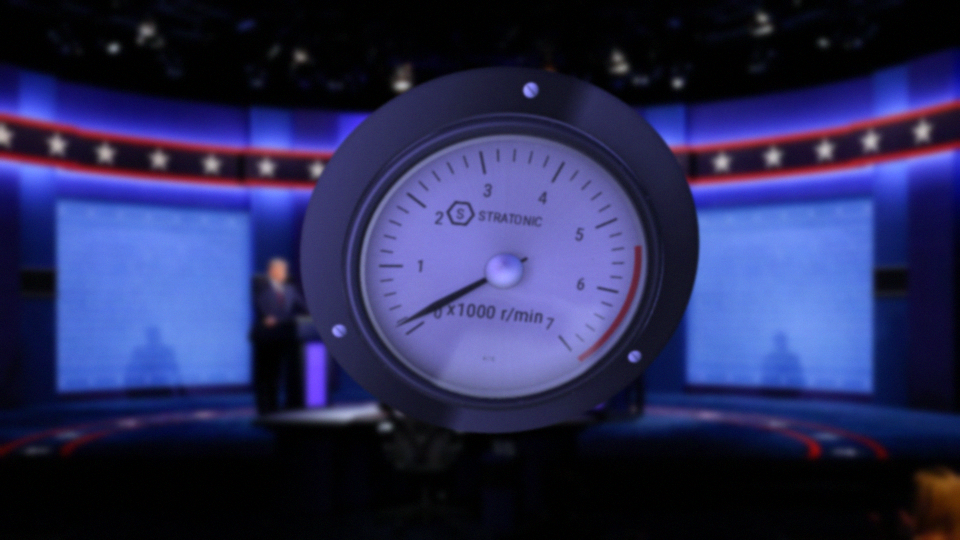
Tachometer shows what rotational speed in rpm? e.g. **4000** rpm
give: **200** rpm
